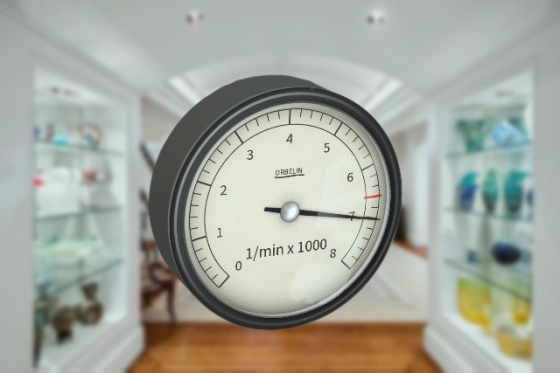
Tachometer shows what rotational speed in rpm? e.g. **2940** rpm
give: **7000** rpm
